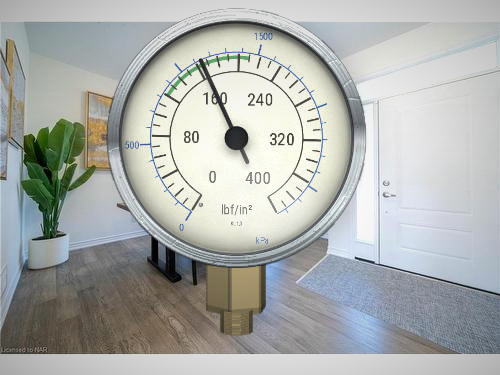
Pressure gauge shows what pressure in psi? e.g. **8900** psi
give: **165** psi
